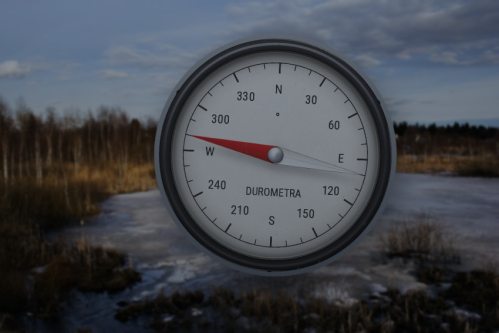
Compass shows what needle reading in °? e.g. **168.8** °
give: **280** °
